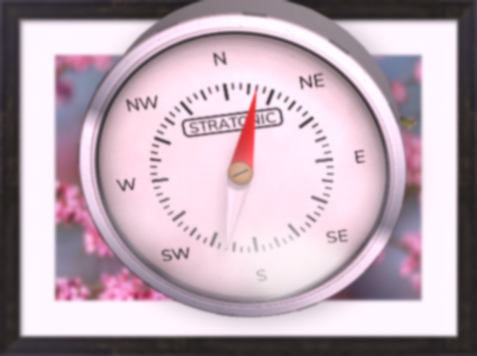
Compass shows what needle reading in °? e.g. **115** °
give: **20** °
